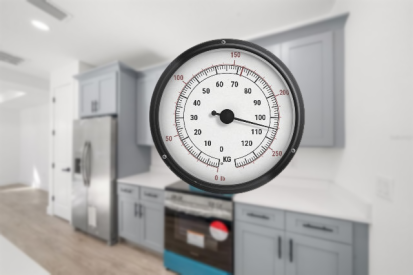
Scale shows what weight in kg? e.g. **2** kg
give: **105** kg
